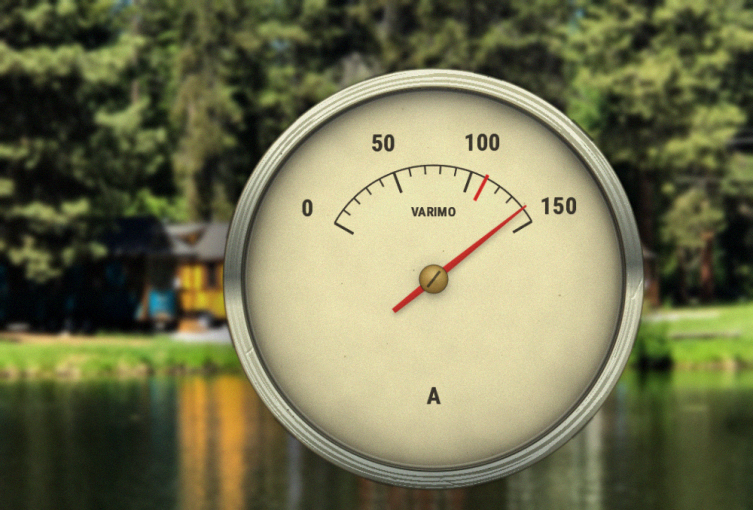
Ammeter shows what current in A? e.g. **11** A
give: **140** A
